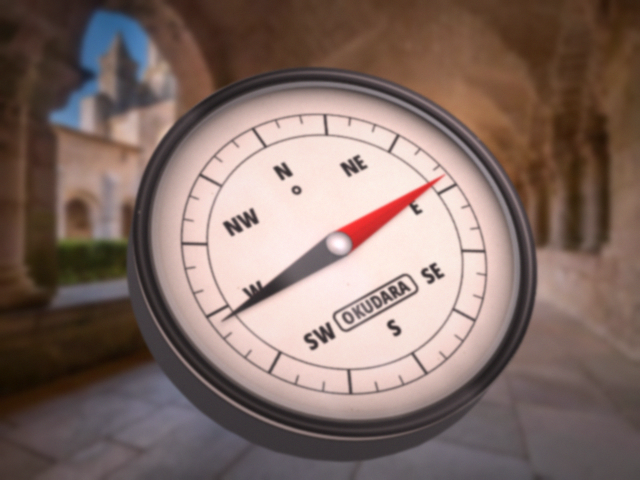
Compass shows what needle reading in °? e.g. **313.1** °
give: **85** °
